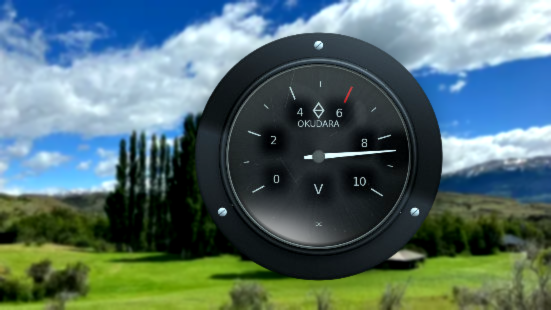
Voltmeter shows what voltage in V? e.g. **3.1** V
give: **8.5** V
